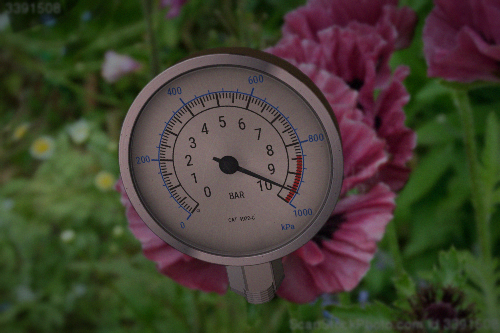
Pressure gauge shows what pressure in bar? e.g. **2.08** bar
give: **9.5** bar
